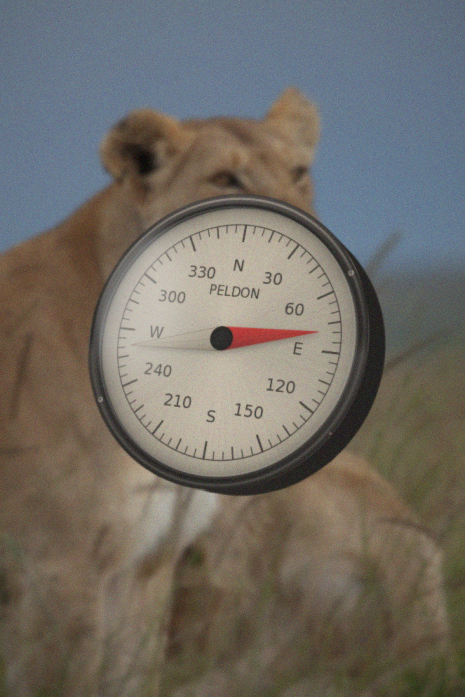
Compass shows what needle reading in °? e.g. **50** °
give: **80** °
